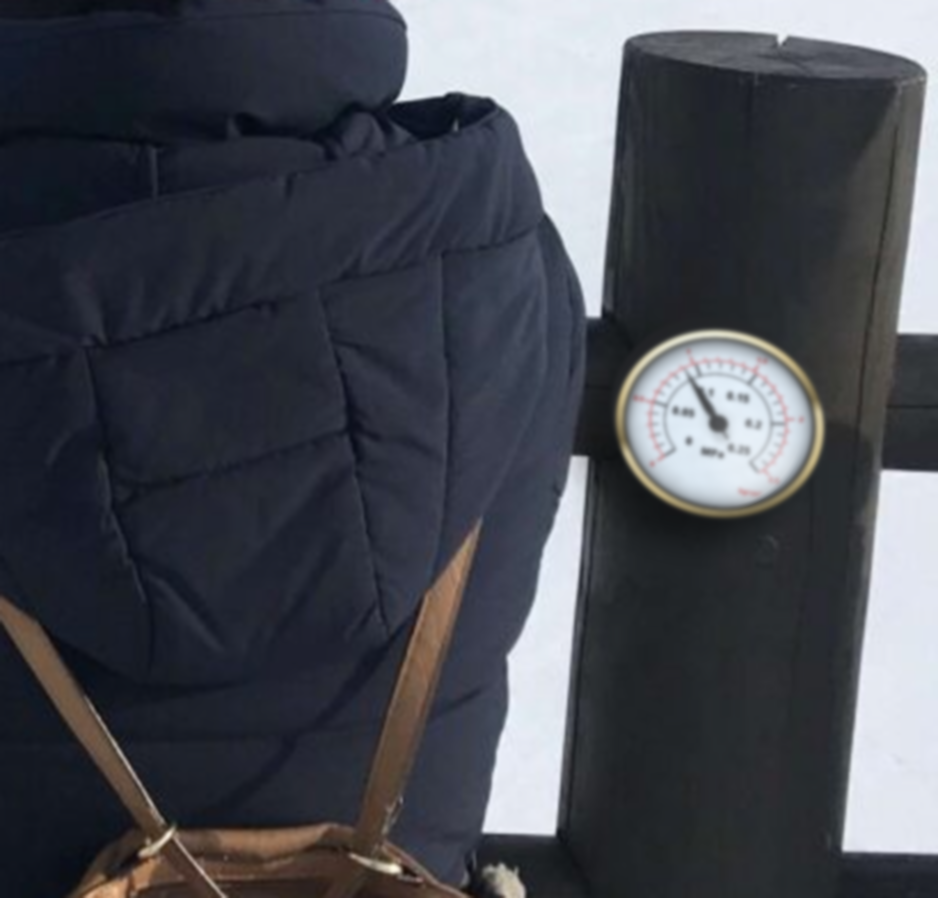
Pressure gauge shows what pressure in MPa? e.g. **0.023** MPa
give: **0.09** MPa
